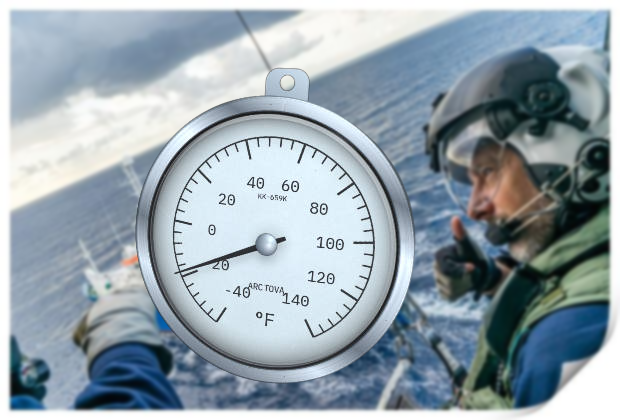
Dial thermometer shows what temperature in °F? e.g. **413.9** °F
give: **-18** °F
